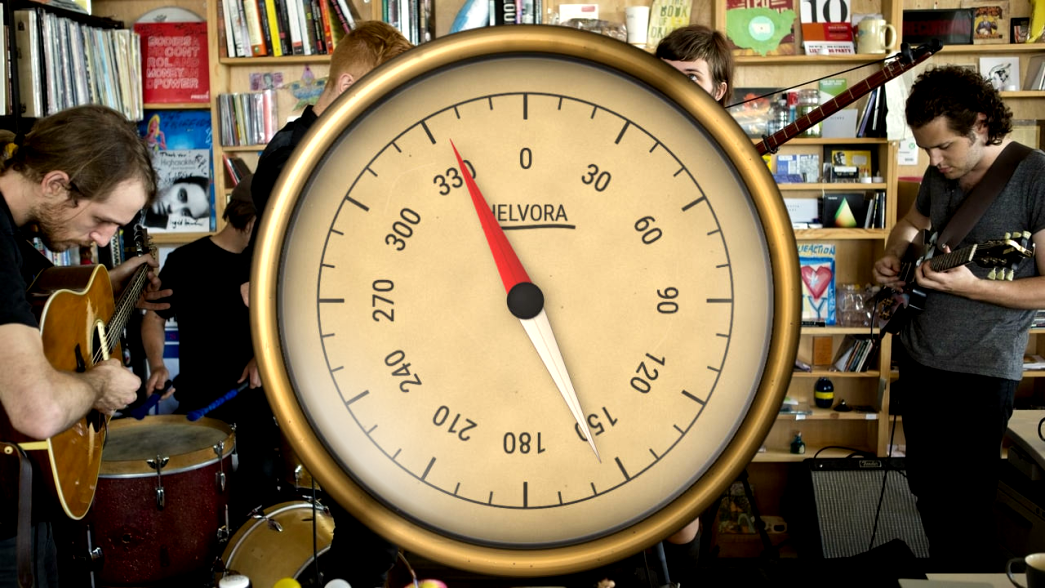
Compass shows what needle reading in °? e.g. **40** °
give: **335** °
